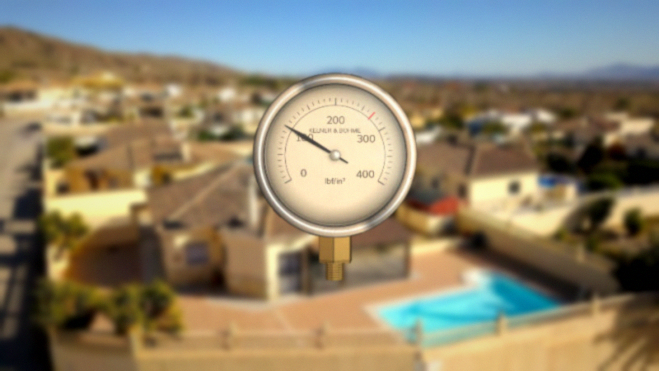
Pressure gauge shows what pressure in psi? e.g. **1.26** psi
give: **100** psi
